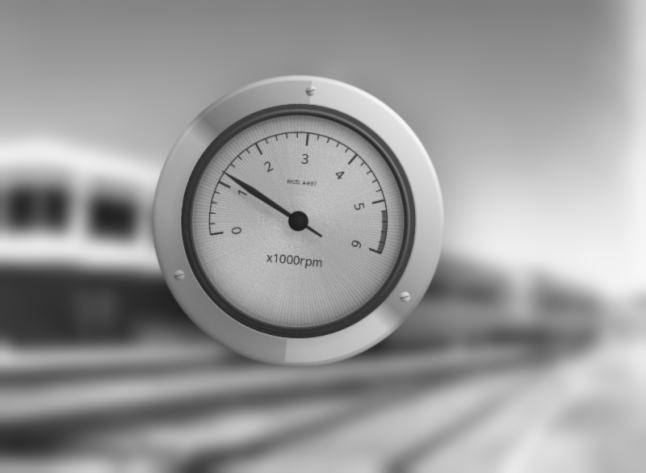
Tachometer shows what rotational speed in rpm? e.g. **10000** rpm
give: **1200** rpm
